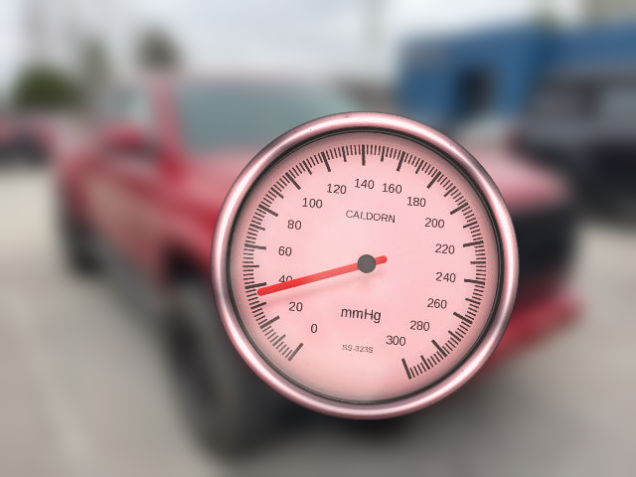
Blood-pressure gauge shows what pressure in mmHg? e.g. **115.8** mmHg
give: **36** mmHg
